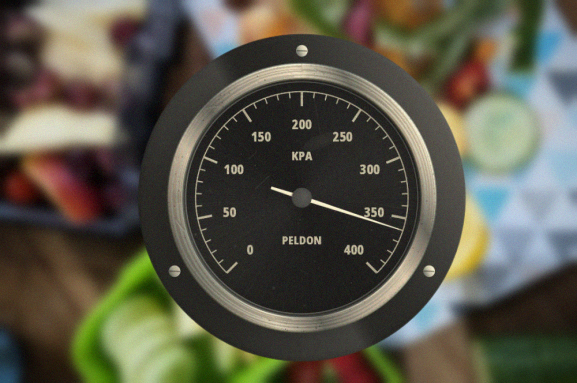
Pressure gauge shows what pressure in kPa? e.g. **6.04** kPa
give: **360** kPa
